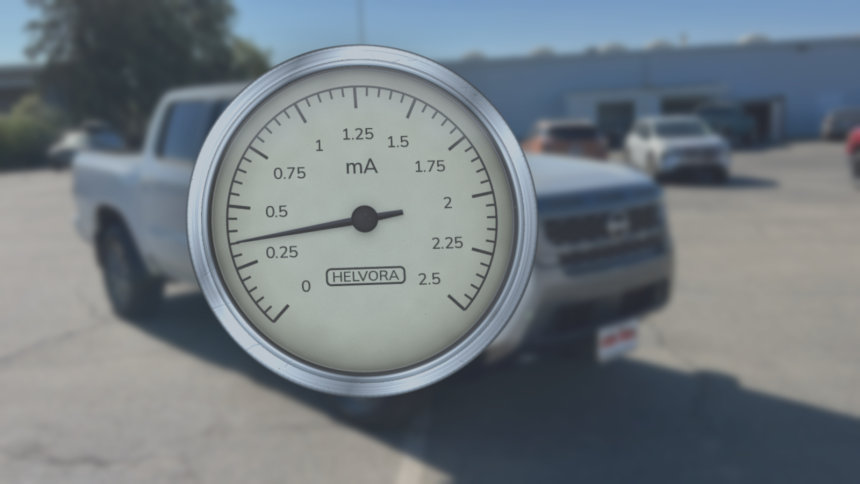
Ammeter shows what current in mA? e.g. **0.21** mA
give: **0.35** mA
